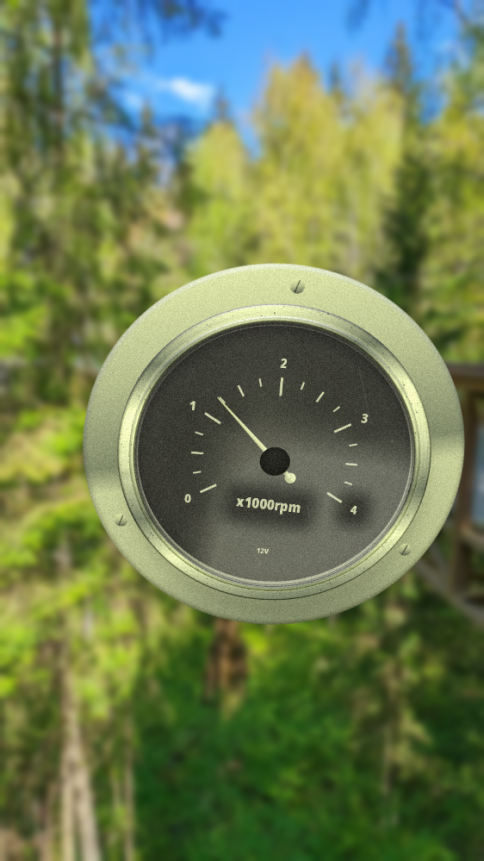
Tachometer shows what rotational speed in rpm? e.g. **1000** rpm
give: **1250** rpm
